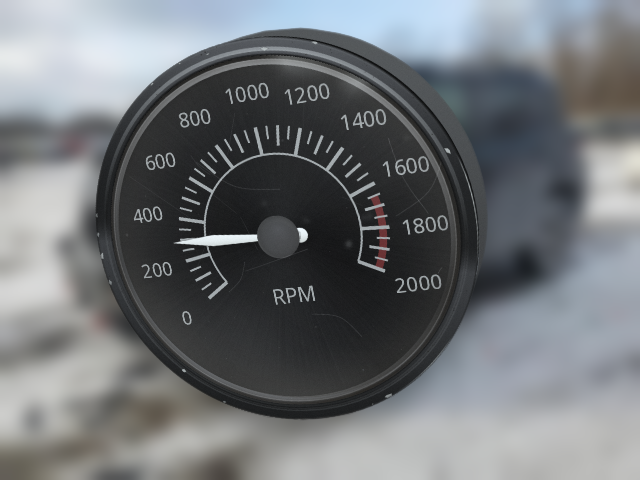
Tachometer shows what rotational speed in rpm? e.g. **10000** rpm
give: **300** rpm
